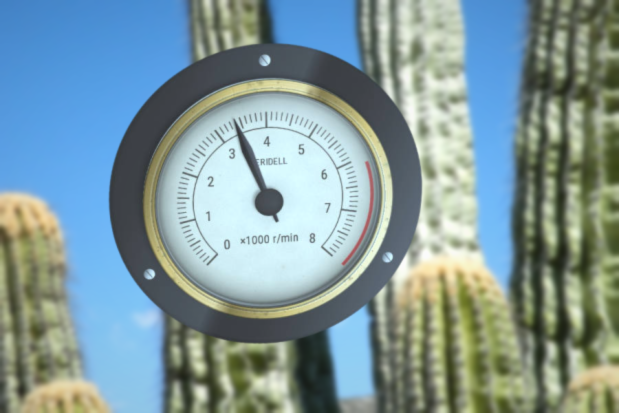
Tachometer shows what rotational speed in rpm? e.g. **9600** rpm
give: **3400** rpm
